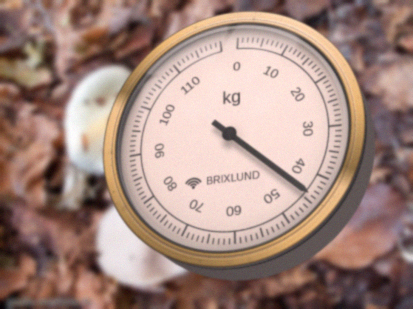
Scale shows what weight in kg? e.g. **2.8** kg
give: **44** kg
